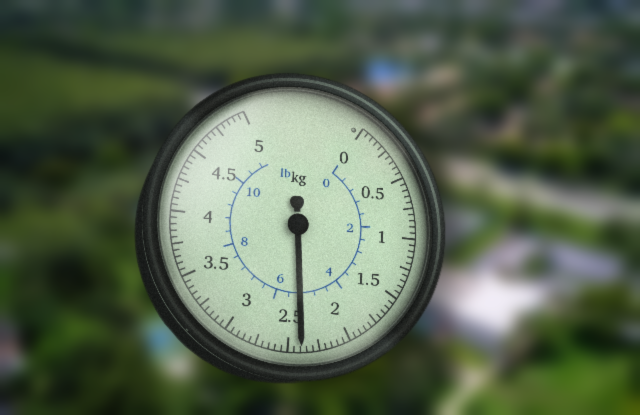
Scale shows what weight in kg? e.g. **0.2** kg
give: **2.4** kg
